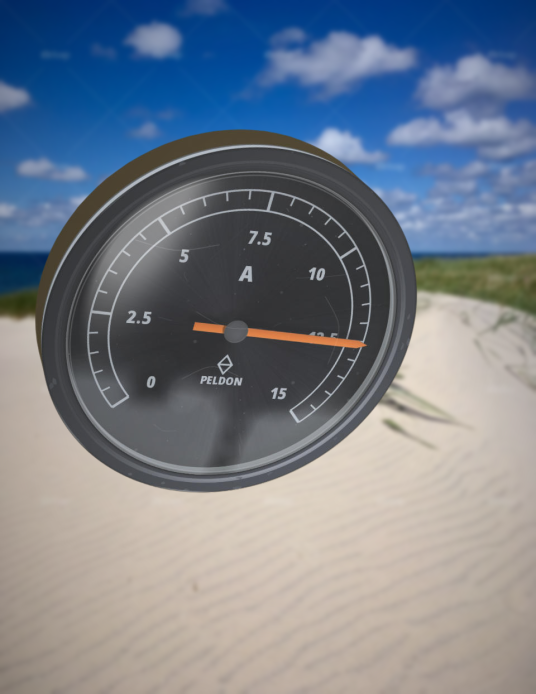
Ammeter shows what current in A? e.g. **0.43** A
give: **12.5** A
